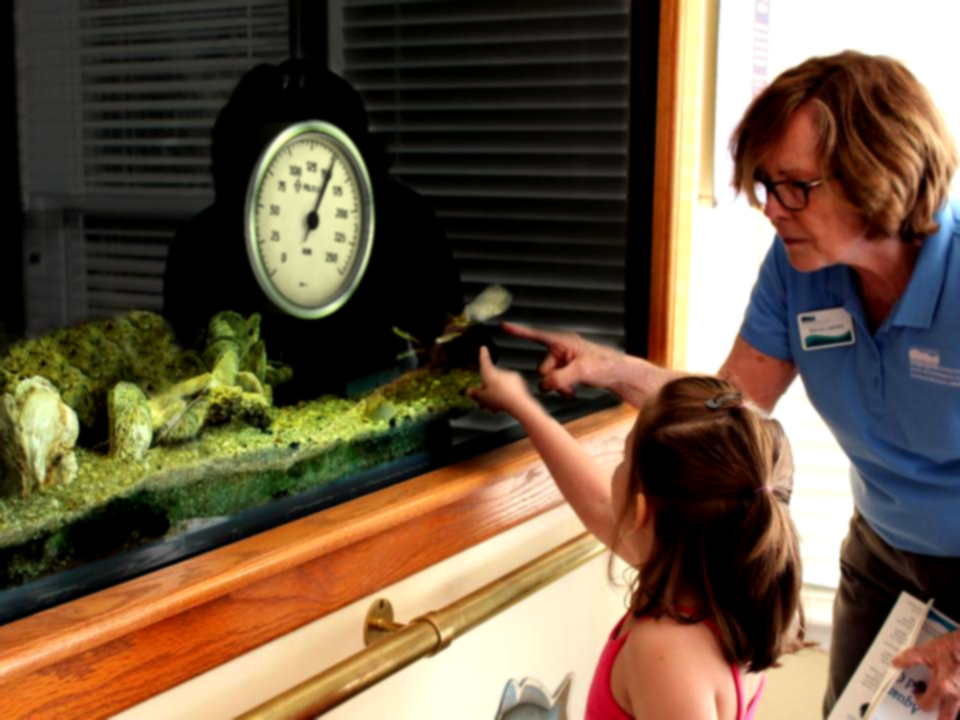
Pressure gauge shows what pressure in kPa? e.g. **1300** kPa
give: **150** kPa
